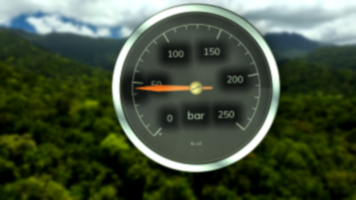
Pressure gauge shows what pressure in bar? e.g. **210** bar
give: **45** bar
